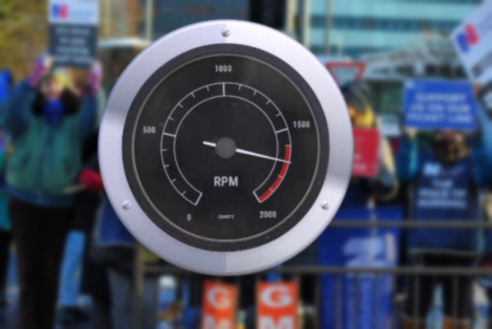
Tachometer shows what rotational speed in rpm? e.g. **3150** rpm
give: **1700** rpm
